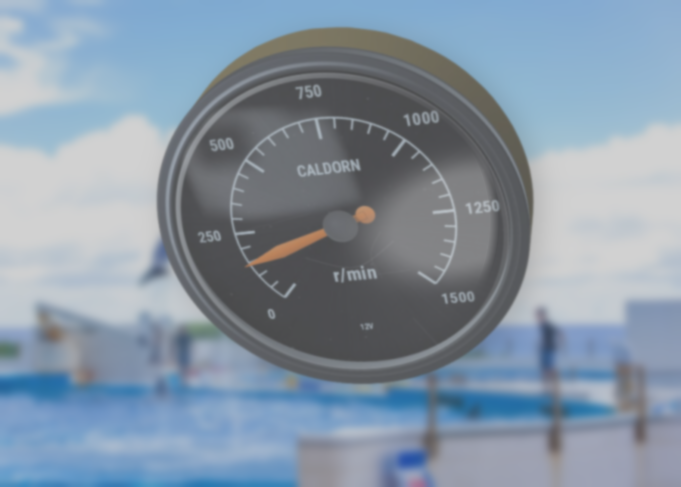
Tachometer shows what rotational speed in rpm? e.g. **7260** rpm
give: **150** rpm
